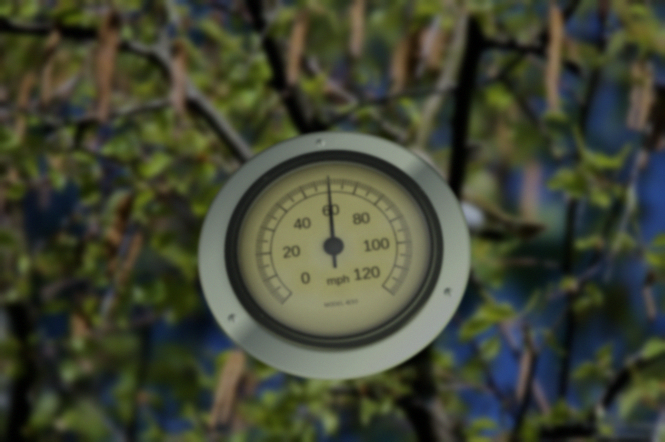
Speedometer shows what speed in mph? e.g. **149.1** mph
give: **60** mph
